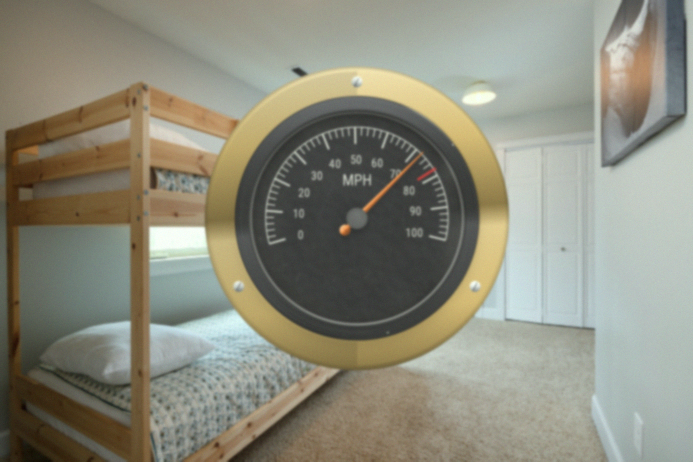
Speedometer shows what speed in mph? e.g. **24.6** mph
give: **72** mph
